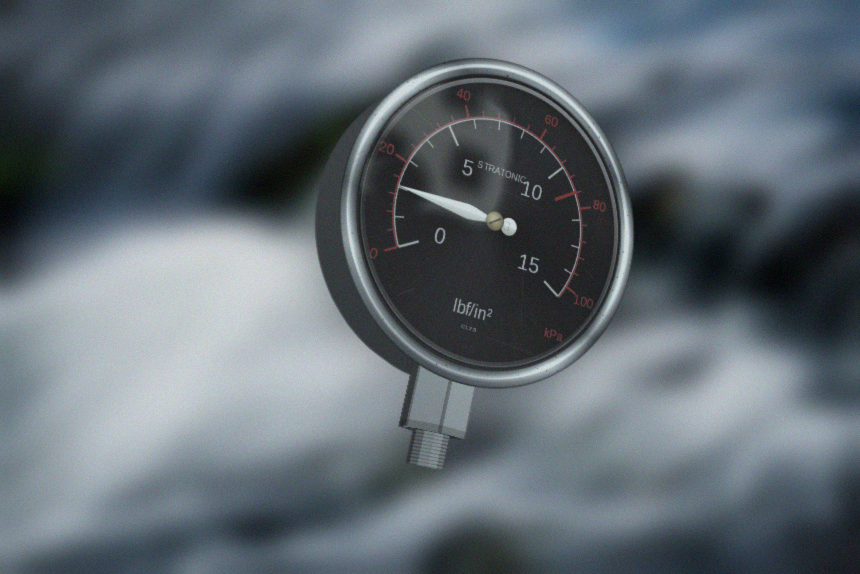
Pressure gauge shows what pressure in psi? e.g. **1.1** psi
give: **2** psi
